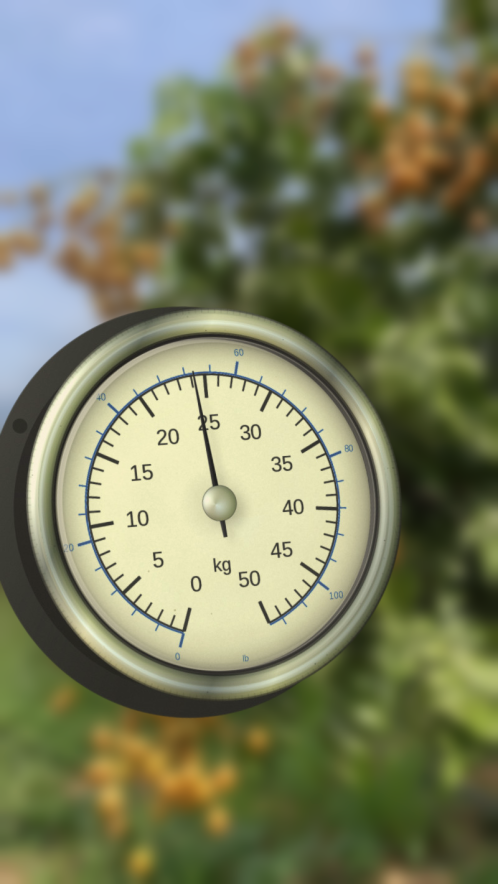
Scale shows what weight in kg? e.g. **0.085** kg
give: **24** kg
